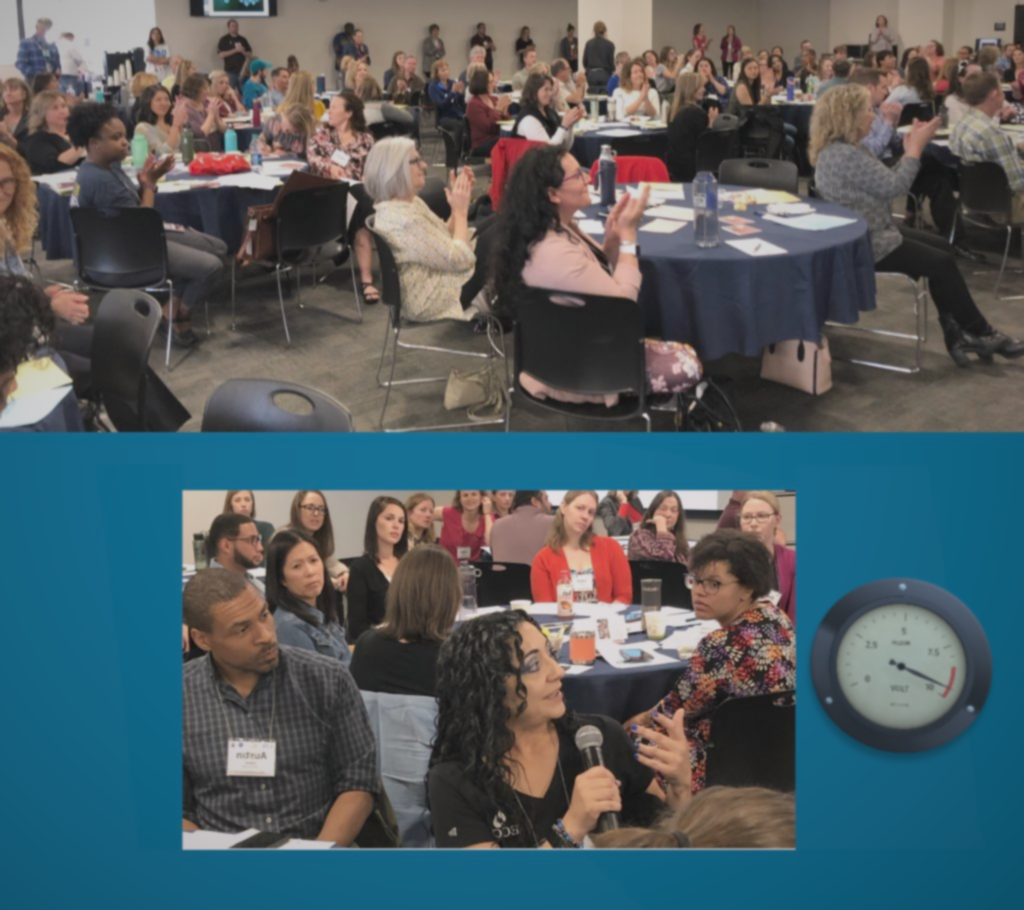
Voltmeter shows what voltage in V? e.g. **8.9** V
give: **9.5** V
